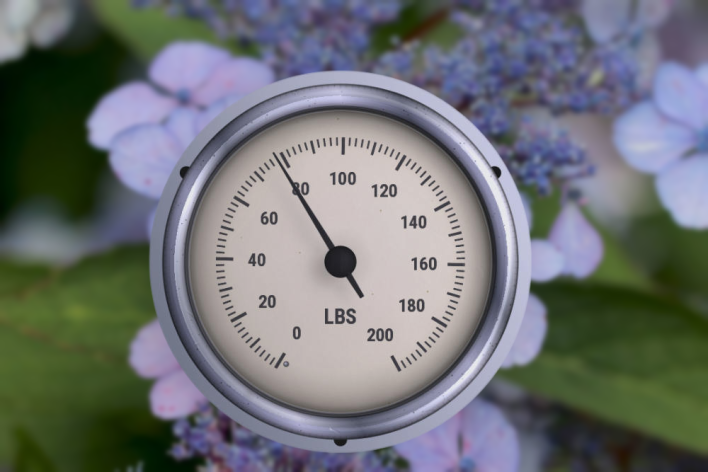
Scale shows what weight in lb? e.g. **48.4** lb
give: **78** lb
